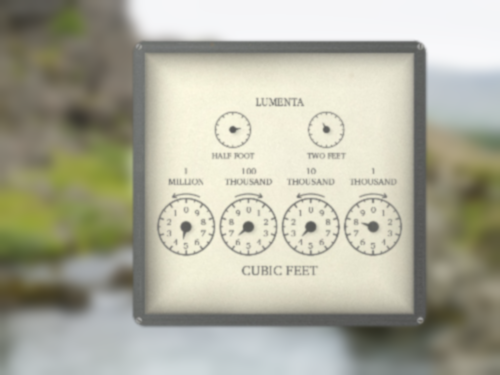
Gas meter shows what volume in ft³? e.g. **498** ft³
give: **463800** ft³
